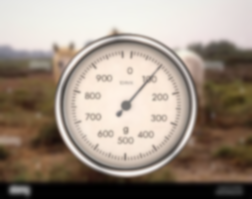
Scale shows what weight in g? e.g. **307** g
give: **100** g
